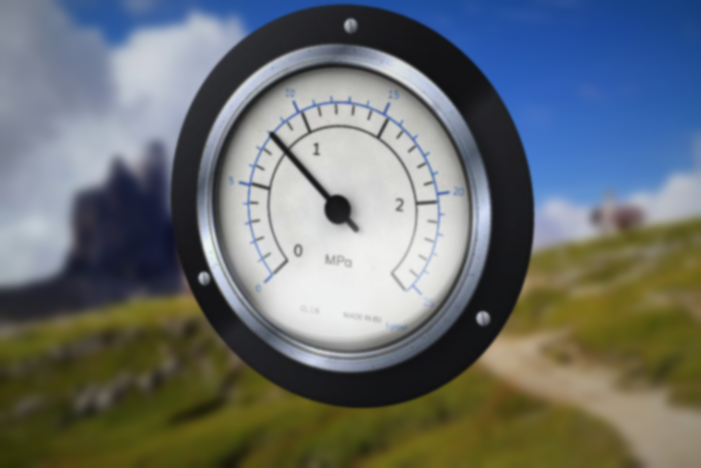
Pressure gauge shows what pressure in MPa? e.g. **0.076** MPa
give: **0.8** MPa
